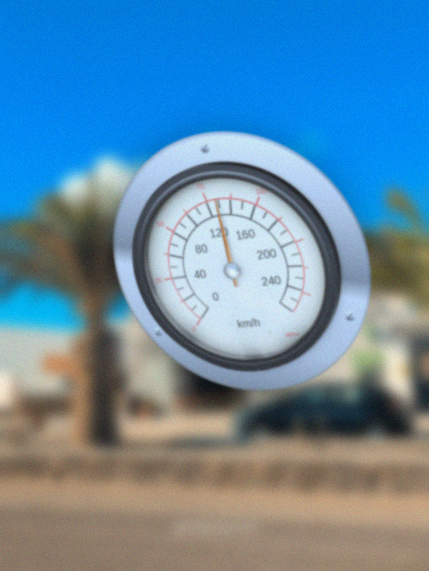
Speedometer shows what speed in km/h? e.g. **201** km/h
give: **130** km/h
